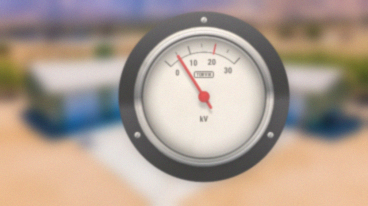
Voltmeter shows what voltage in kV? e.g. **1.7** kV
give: **5** kV
